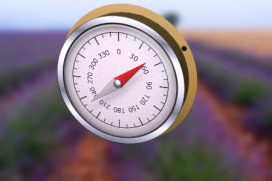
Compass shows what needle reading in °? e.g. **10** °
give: **50** °
